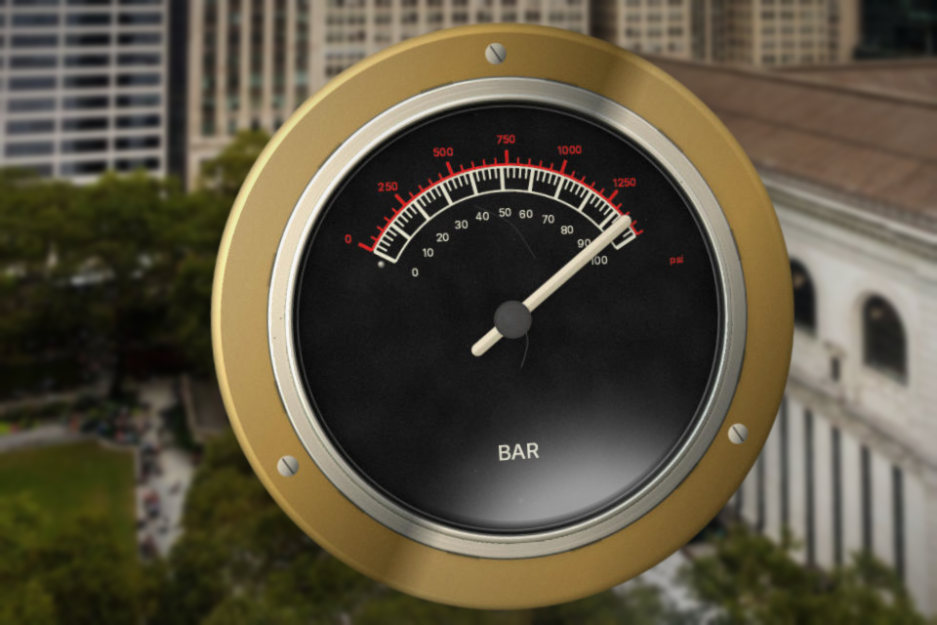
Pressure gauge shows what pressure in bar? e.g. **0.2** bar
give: **94** bar
